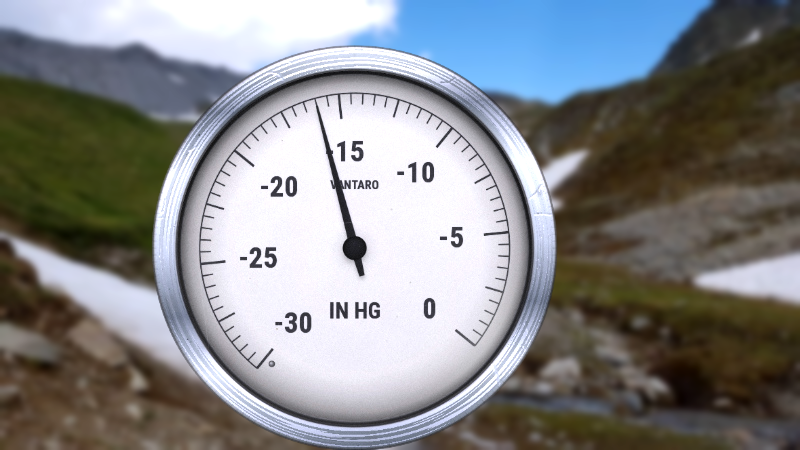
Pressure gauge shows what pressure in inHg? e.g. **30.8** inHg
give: **-16** inHg
